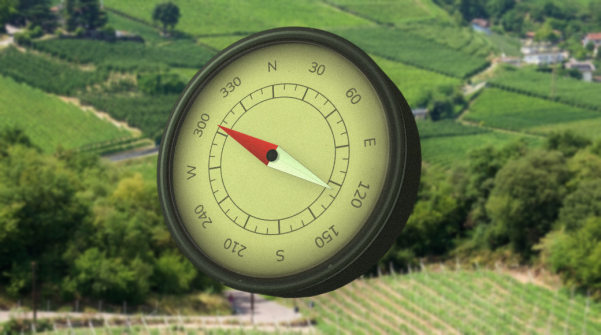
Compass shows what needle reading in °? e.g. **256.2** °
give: **305** °
